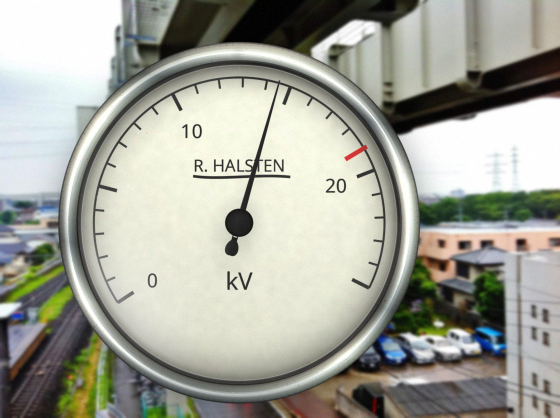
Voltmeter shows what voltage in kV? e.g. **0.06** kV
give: **14.5** kV
